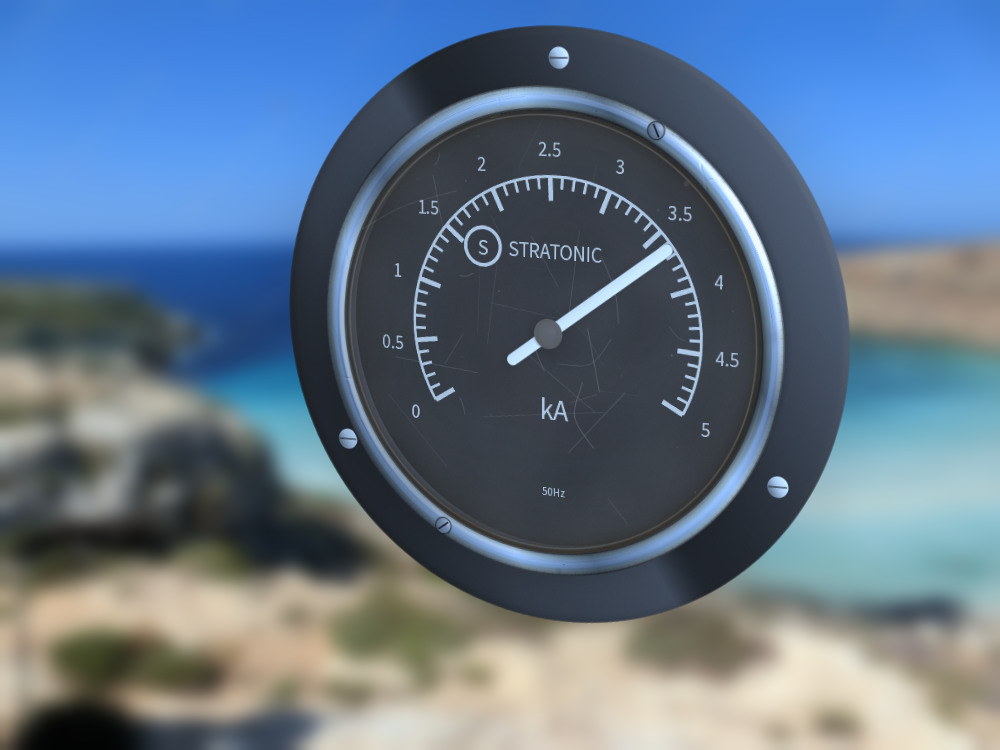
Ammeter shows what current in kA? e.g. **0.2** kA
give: **3.65** kA
